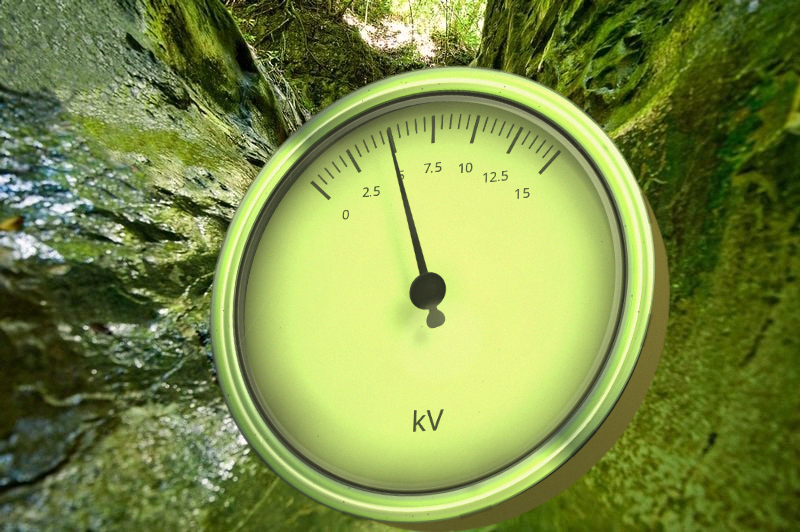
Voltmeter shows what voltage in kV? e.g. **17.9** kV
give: **5** kV
